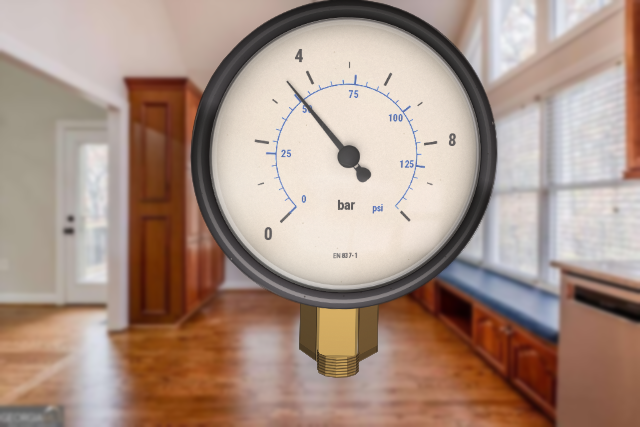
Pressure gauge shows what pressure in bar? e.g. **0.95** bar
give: **3.5** bar
